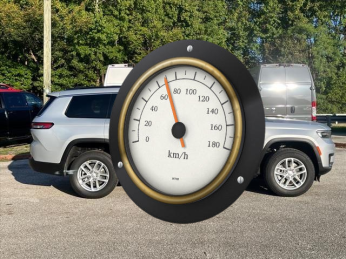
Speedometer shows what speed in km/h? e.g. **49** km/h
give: **70** km/h
